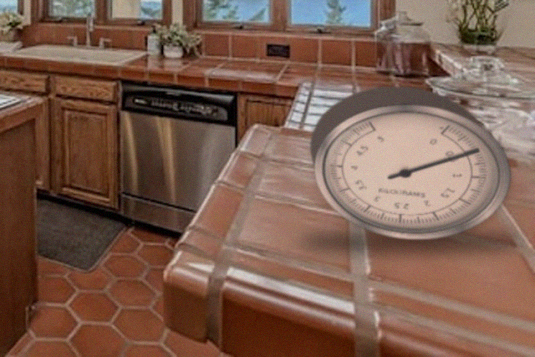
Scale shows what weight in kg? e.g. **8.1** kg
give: **0.5** kg
